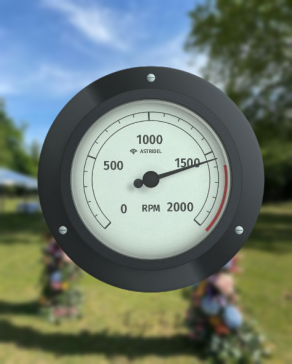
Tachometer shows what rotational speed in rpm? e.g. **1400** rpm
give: **1550** rpm
